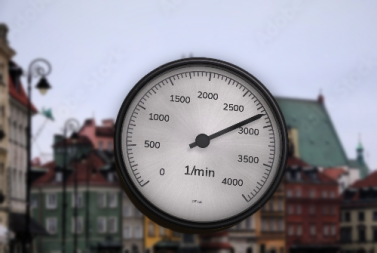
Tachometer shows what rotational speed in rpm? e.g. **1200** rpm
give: **2850** rpm
